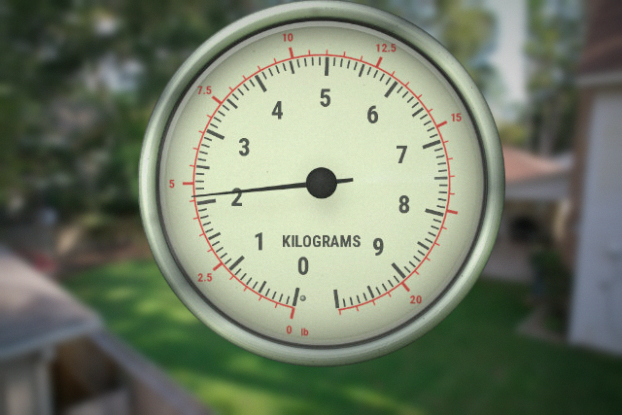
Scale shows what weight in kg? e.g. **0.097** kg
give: **2.1** kg
